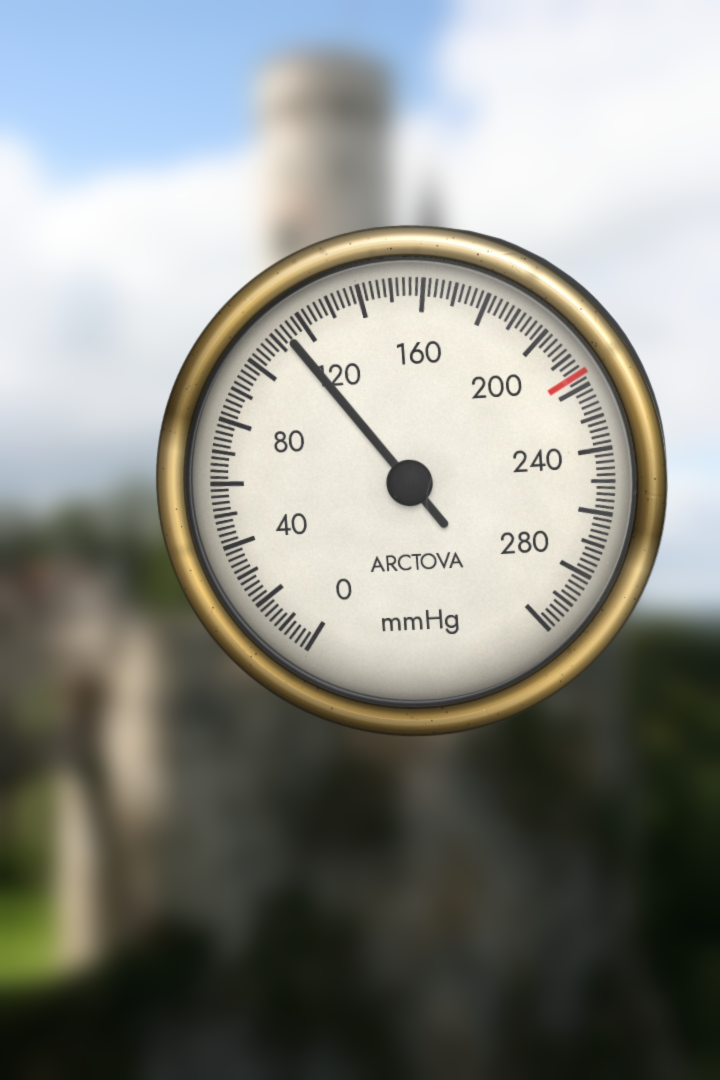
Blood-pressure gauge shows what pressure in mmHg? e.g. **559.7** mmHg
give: **114** mmHg
